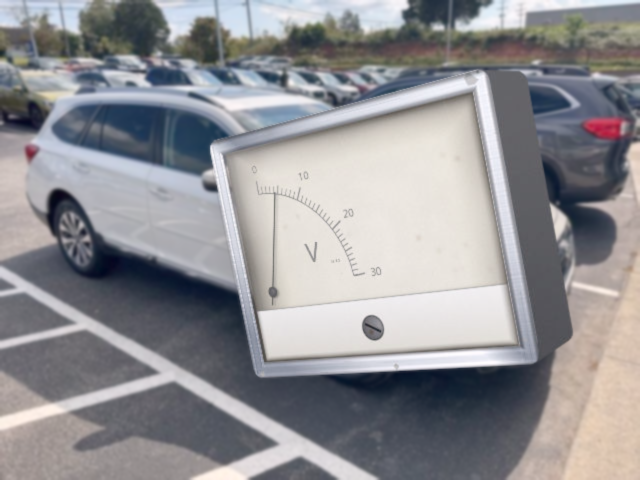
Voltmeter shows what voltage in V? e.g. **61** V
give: **5** V
